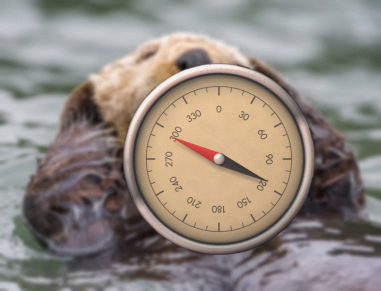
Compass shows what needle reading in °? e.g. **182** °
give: **295** °
